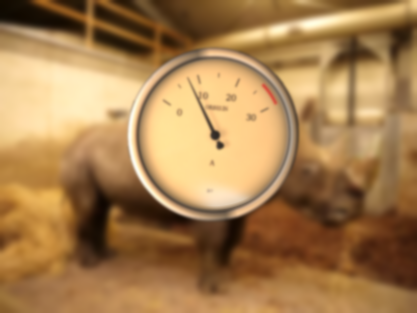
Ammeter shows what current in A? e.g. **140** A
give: **7.5** A
